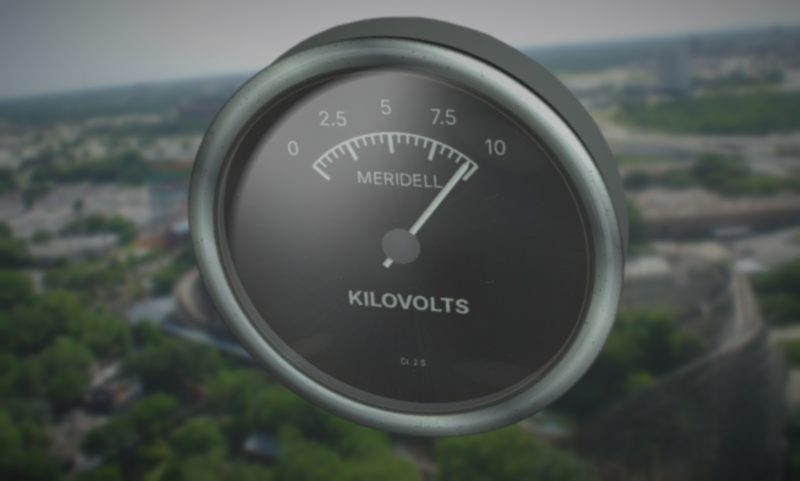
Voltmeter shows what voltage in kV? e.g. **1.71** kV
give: **9.5** kV
